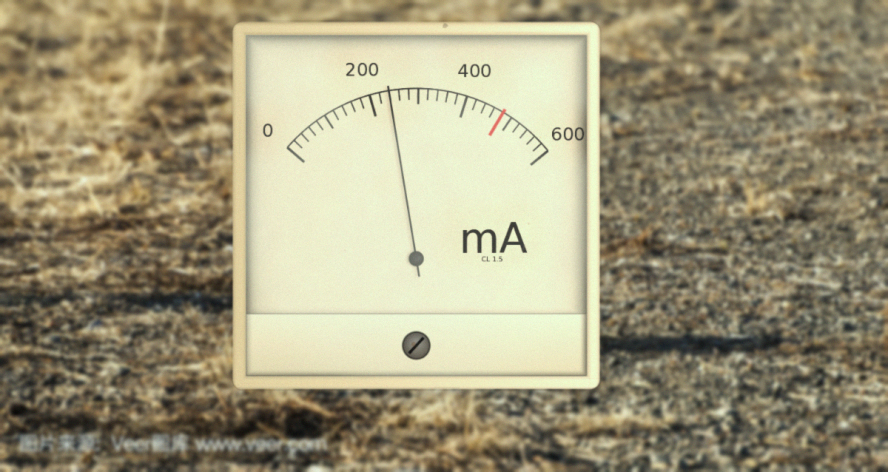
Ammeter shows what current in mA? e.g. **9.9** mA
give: **240** mA
